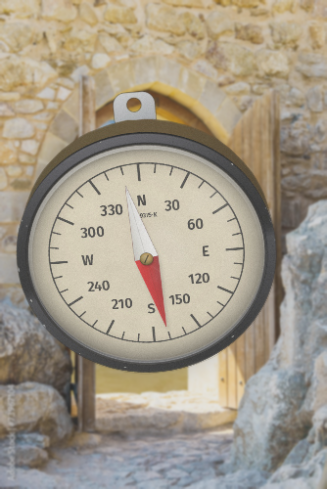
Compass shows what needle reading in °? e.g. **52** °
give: **170** °
